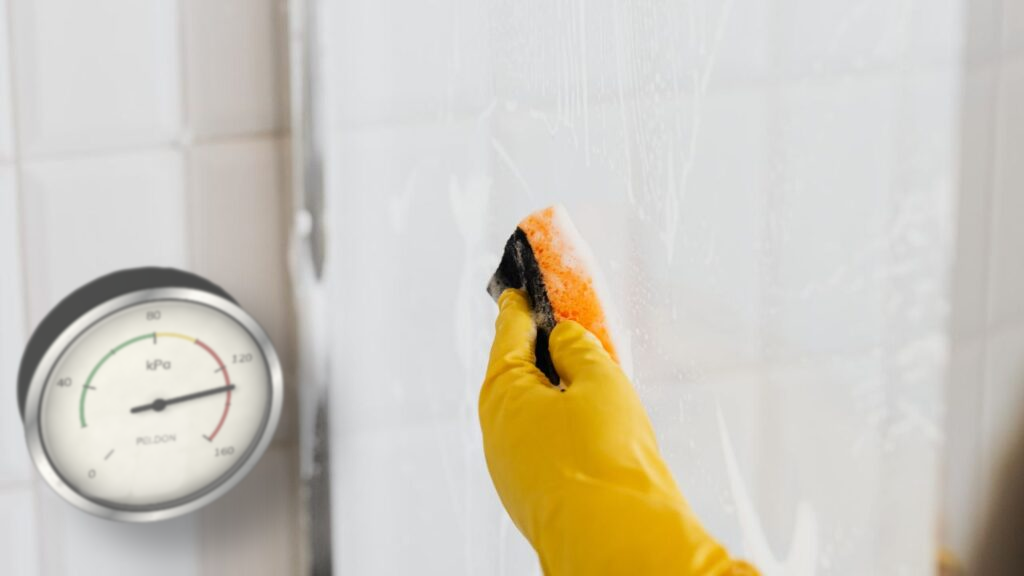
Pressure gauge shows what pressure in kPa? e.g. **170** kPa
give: **130** kPa
